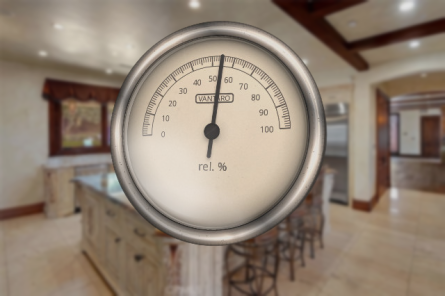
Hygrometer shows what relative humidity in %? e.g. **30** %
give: **55** %
